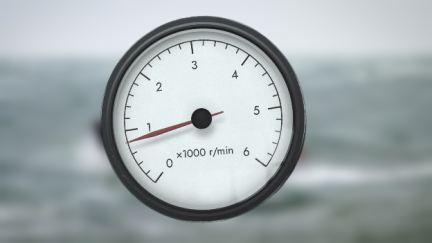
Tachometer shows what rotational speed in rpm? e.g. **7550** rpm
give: **800** rpm
